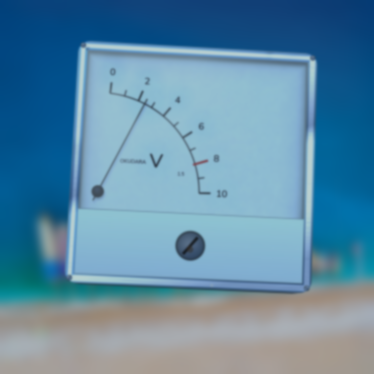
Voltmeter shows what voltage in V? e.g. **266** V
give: **2.5** V
